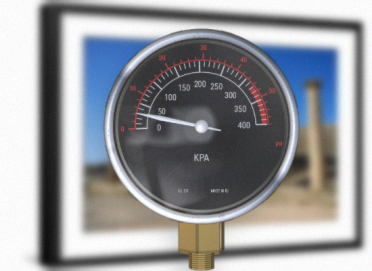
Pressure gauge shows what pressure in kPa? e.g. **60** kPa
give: **30** kPa
